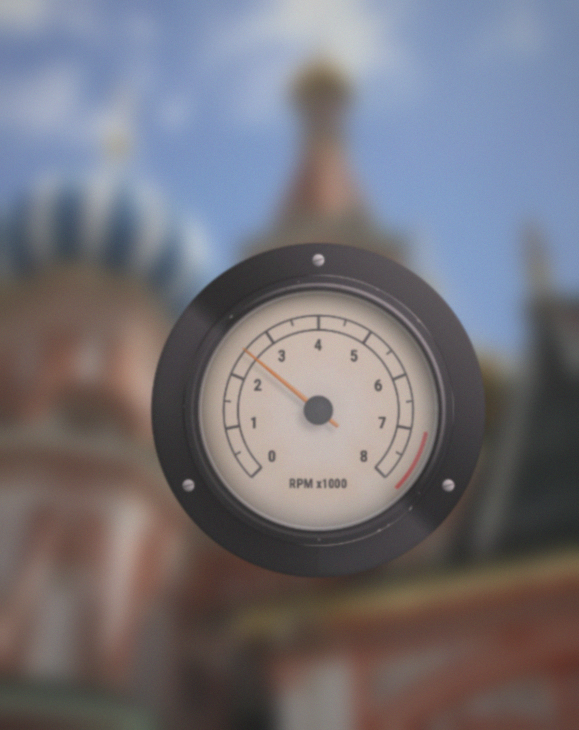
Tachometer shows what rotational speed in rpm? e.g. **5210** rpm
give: **2500** rpm
